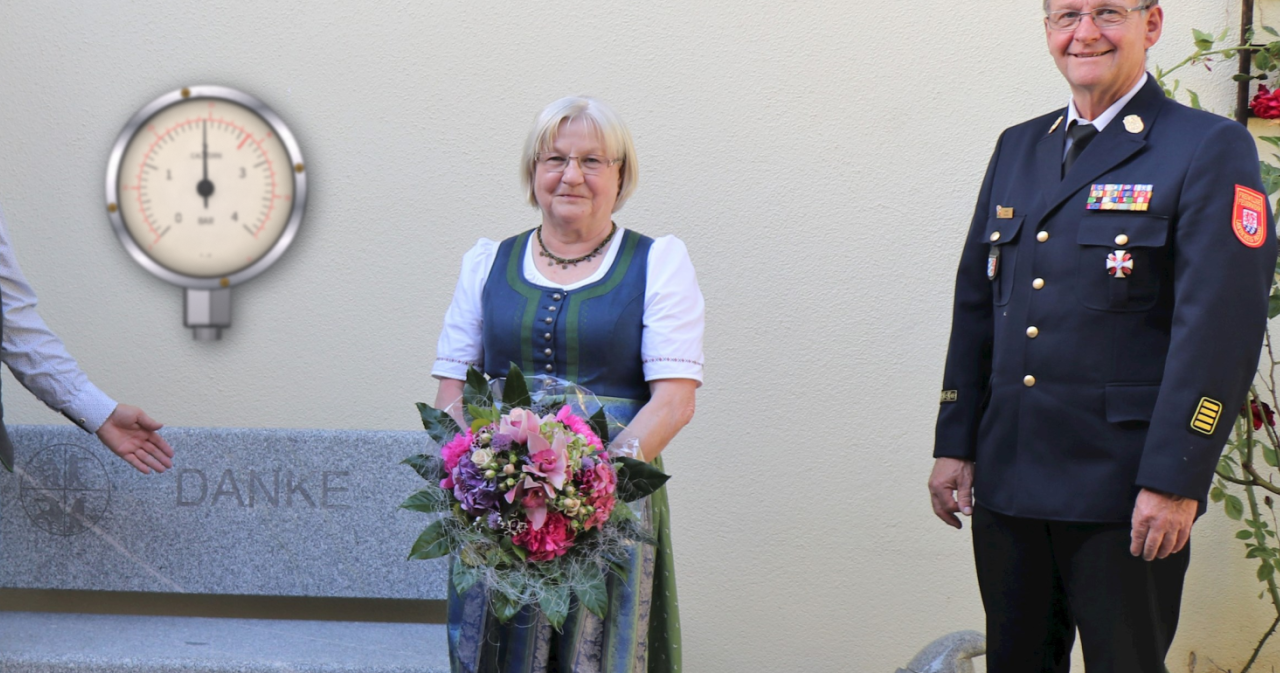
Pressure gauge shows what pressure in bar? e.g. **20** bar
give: **2** bar
